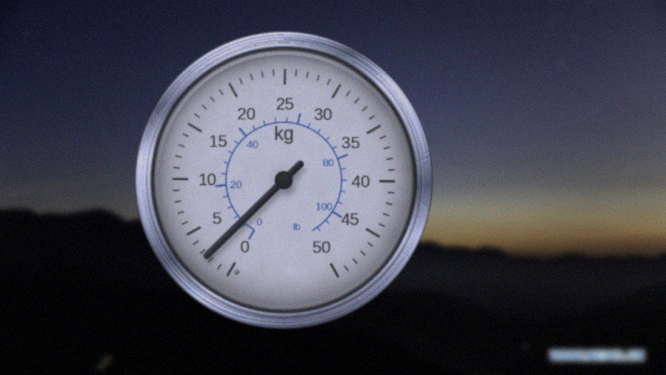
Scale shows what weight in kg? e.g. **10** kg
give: **2.5** kg
